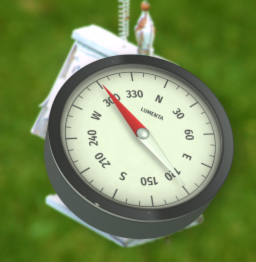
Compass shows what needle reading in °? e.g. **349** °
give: **300** °
